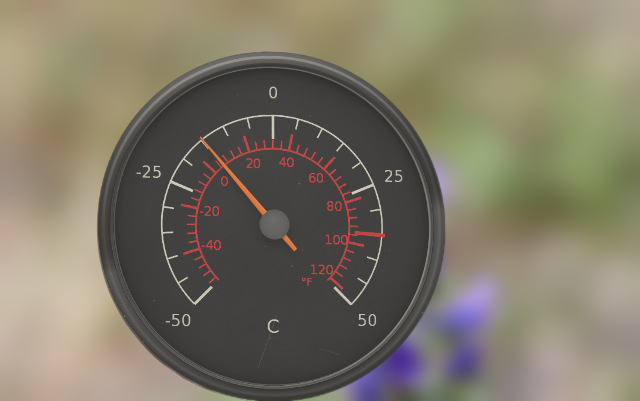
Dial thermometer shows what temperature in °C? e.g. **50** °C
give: **-15** °C
